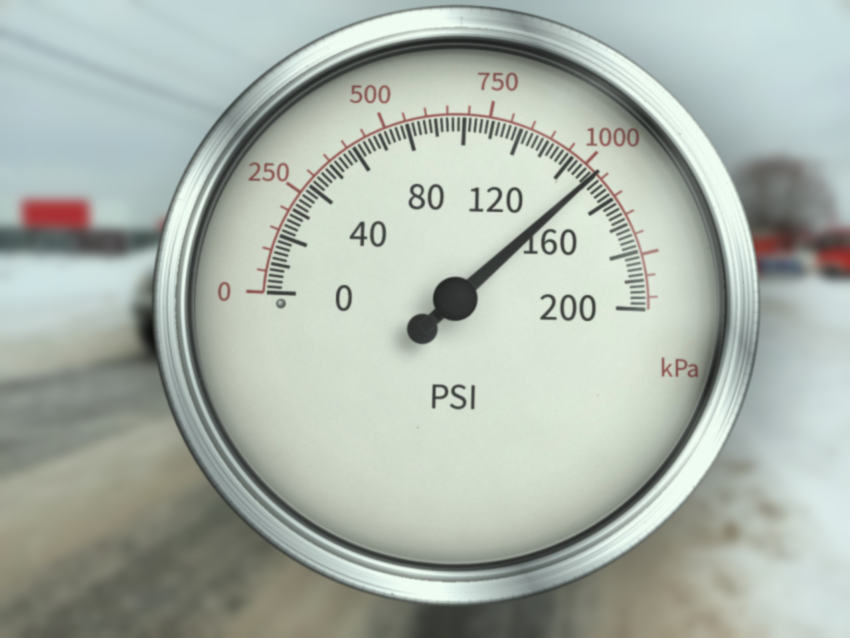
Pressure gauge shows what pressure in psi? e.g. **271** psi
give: **150** psi
